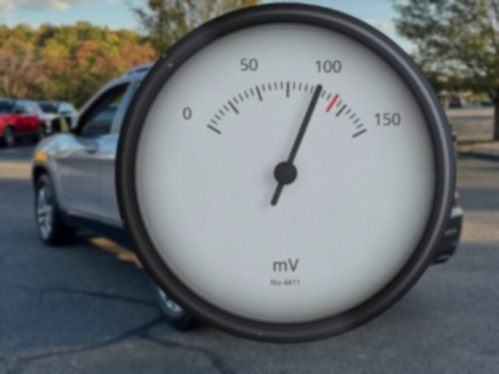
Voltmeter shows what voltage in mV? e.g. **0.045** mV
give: **100** mV
